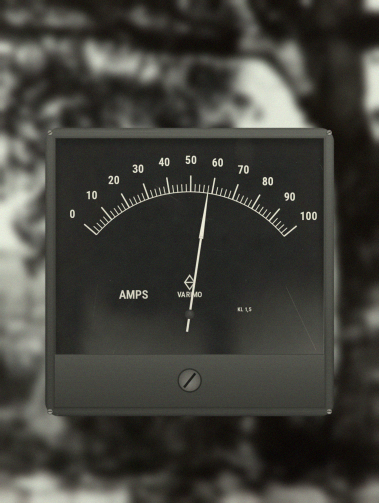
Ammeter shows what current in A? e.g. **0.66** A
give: **58** A
